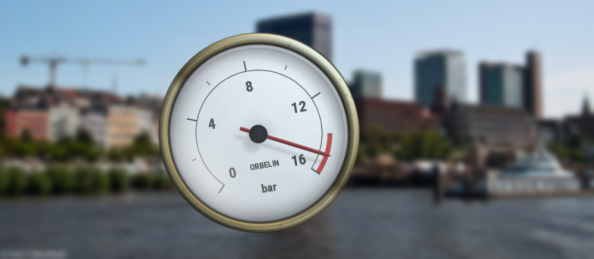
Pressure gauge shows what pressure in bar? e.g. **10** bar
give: **15** bar
